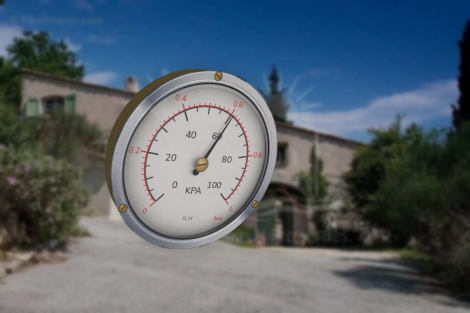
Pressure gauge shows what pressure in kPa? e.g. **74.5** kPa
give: **60** kPa
